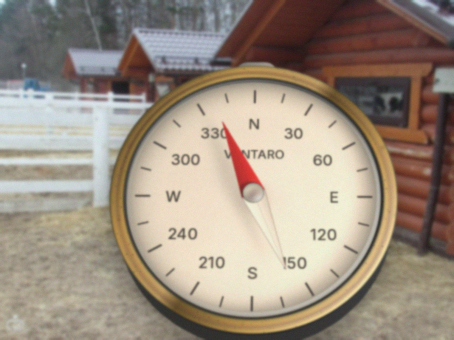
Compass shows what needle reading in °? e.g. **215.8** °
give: **337.5** °
